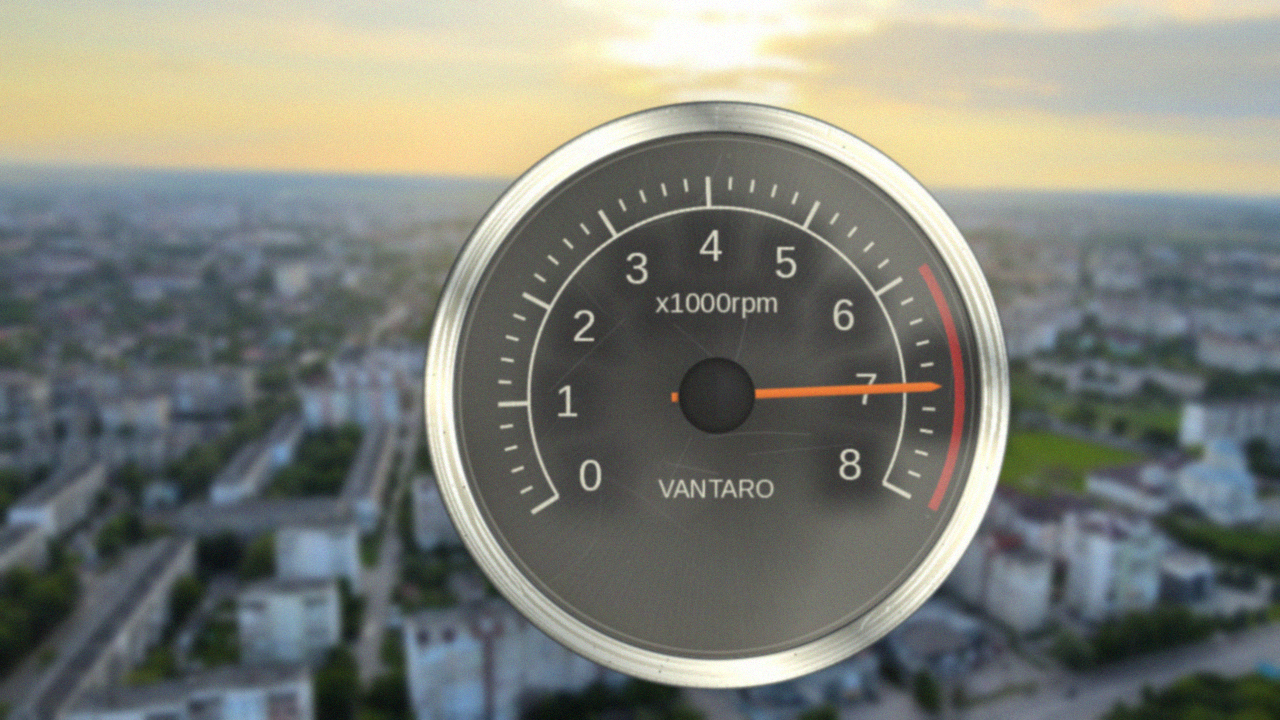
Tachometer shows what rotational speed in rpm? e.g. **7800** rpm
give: **7000** rpm
